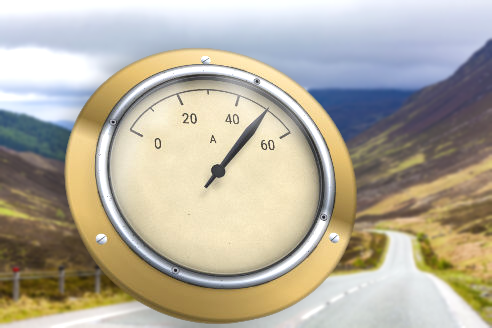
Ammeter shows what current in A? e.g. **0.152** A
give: **50** A
